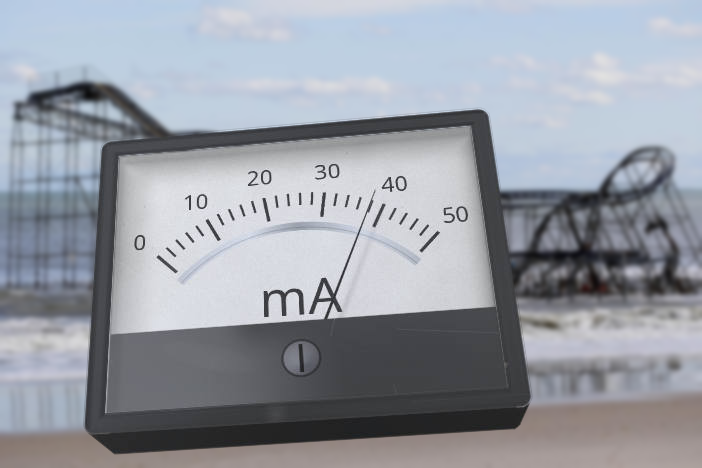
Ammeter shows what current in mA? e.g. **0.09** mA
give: **38** mA
